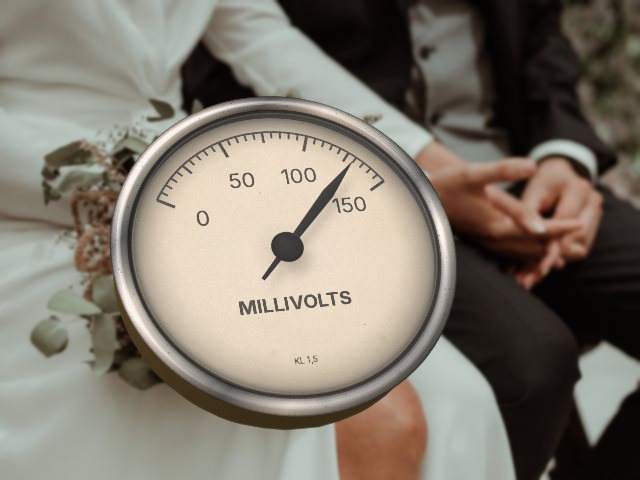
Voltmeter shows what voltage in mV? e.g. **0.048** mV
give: **130** mV
